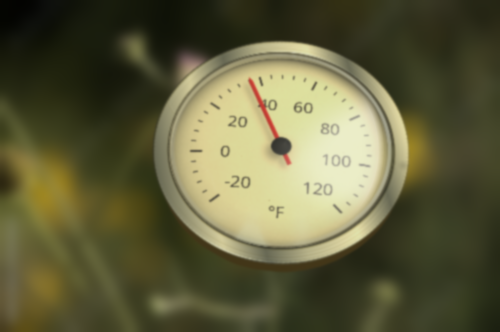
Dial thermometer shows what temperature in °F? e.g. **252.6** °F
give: **36** °F
